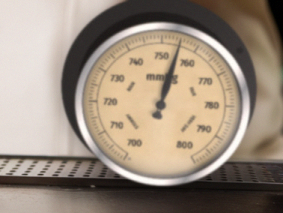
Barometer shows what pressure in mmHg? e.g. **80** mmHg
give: **755** mmHg
